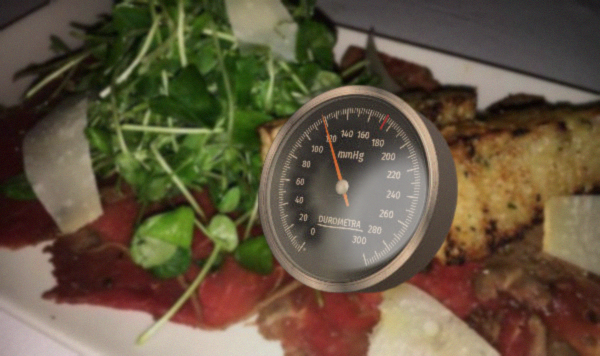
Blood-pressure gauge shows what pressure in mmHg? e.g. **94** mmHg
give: **120** mmHg
